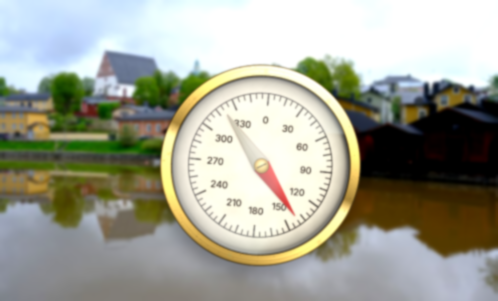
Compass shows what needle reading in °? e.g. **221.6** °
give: **140** °
